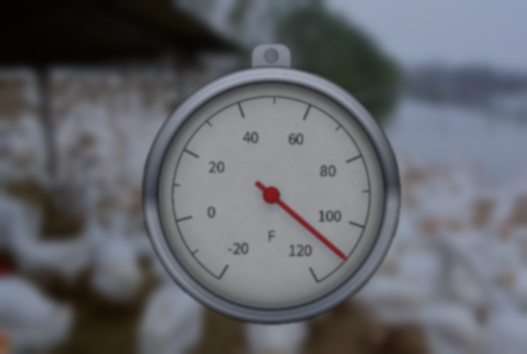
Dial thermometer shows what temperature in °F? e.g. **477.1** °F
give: **110** °F
